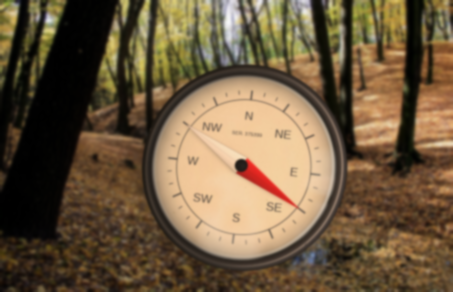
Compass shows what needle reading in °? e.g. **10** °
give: **120** °
